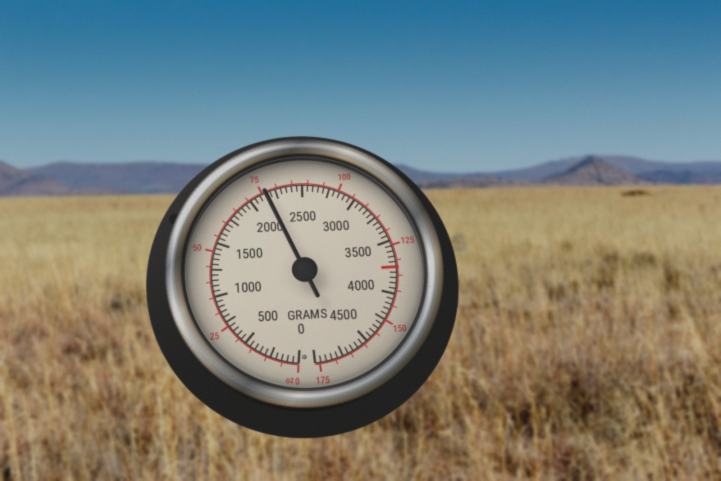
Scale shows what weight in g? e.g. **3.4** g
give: **2150** g
